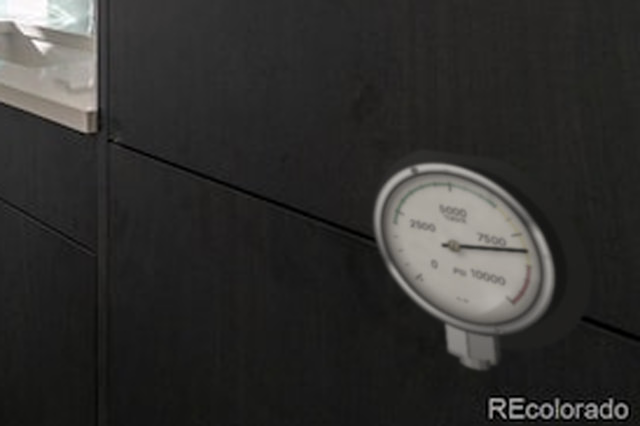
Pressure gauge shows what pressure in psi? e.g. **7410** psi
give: **8000** psi
